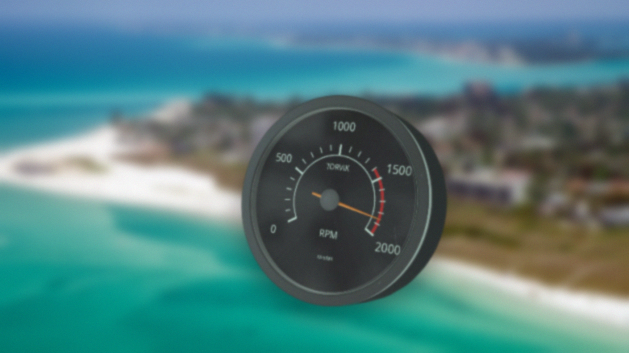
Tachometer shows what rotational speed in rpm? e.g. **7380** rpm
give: **1850** rpm
